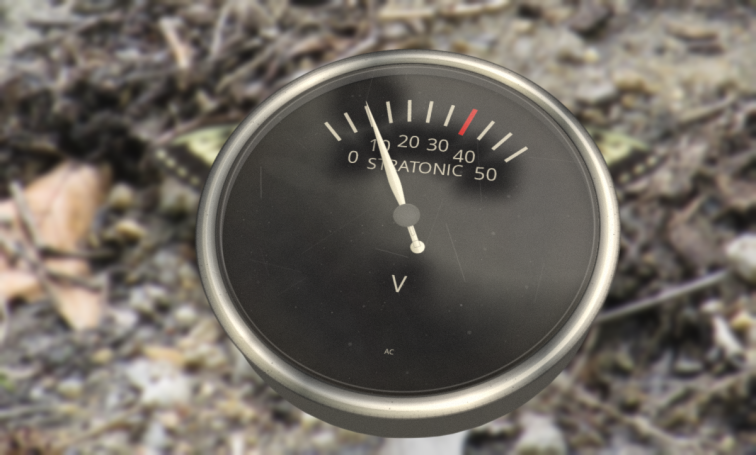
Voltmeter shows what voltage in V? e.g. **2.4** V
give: **10** V
